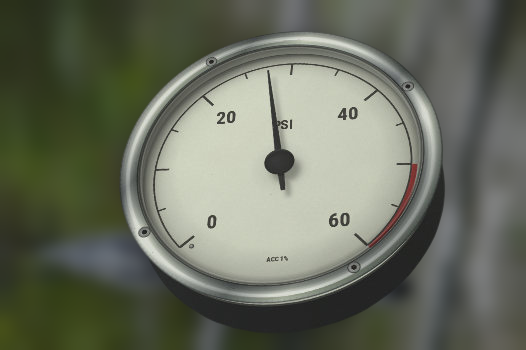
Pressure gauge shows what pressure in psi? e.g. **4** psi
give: **27.5** psi
